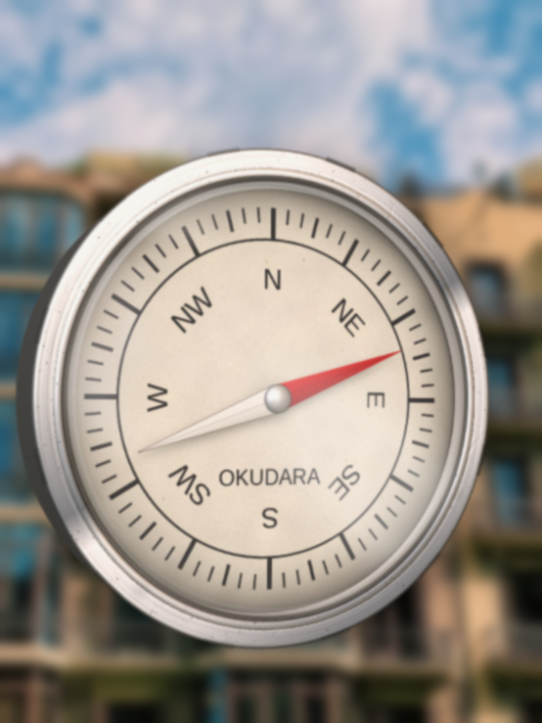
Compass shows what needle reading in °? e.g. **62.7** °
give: **70** °
